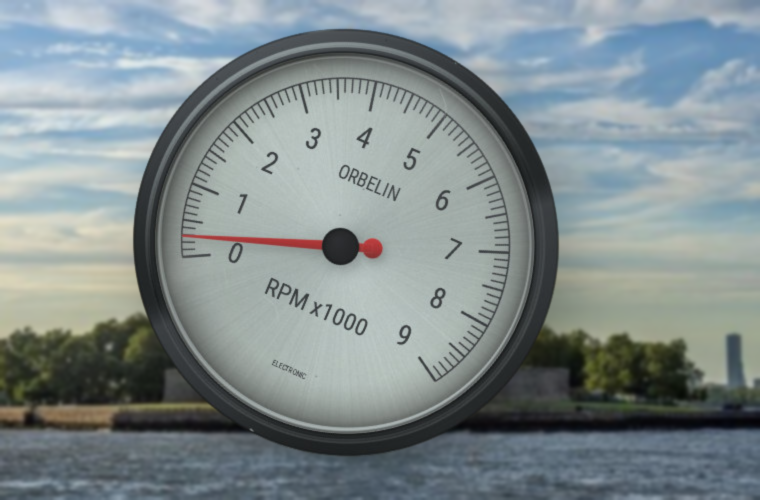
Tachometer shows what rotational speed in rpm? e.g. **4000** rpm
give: **300** rpm
